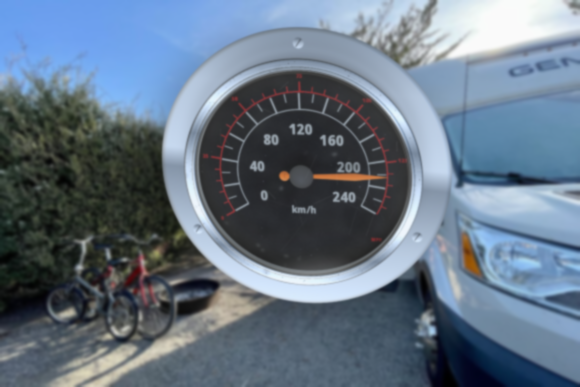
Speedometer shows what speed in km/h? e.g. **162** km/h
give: **210** km/h
